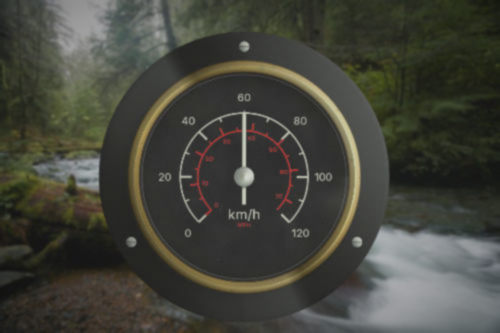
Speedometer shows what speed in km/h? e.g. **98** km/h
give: **60** km/h
